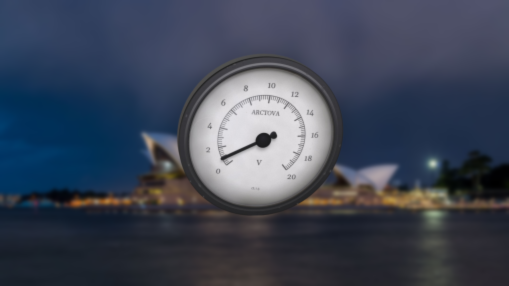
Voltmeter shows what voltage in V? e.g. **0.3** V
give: **1** V
